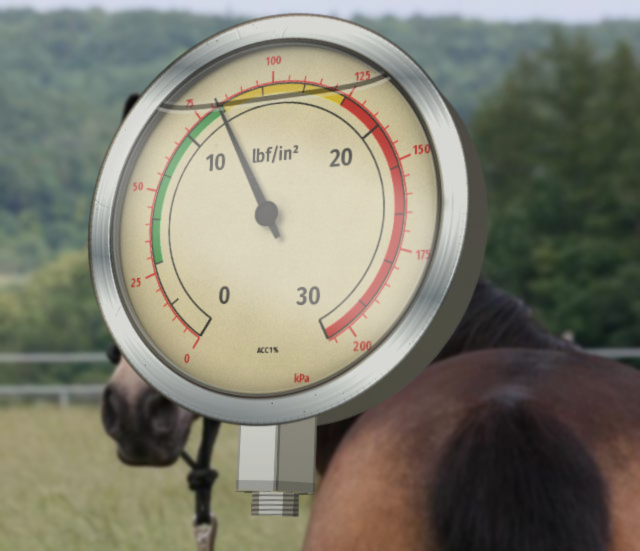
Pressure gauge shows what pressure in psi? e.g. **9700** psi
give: **12** psi
